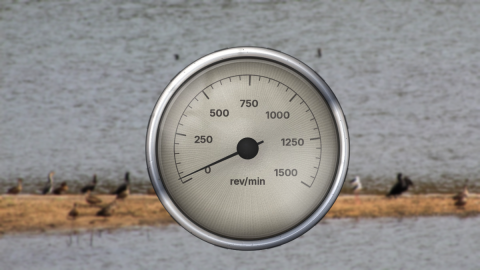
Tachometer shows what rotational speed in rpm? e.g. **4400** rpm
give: **25** rpm
